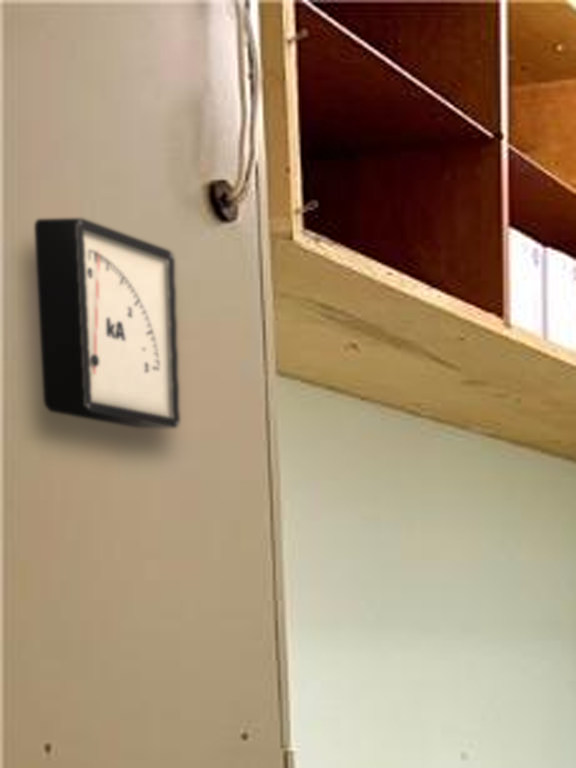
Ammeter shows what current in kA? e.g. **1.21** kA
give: **0.5** kA
